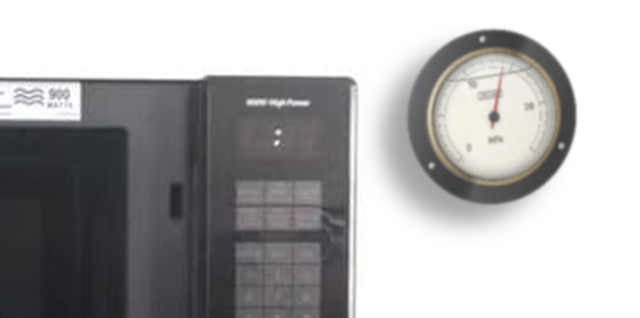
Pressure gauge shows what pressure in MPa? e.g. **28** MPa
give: **14** MPa
